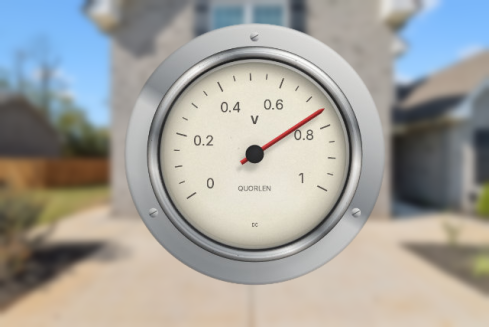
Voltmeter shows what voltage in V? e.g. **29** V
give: **0.75** V
